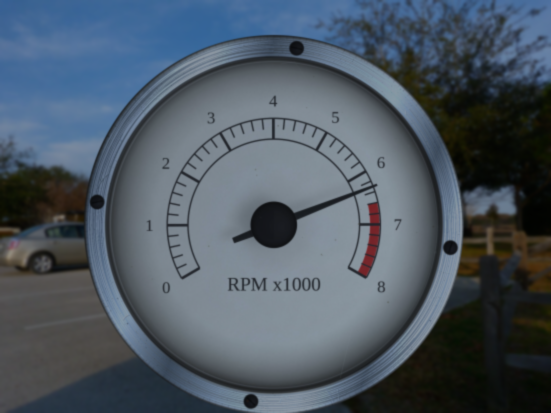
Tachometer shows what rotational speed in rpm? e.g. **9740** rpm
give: **6300** rpm
